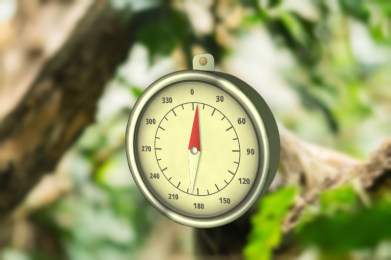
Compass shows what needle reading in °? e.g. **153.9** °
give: **7.5** °
